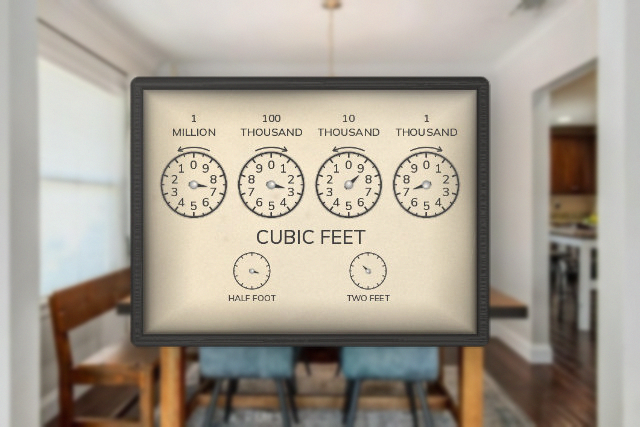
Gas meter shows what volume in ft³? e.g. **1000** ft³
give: **728700** ft³
